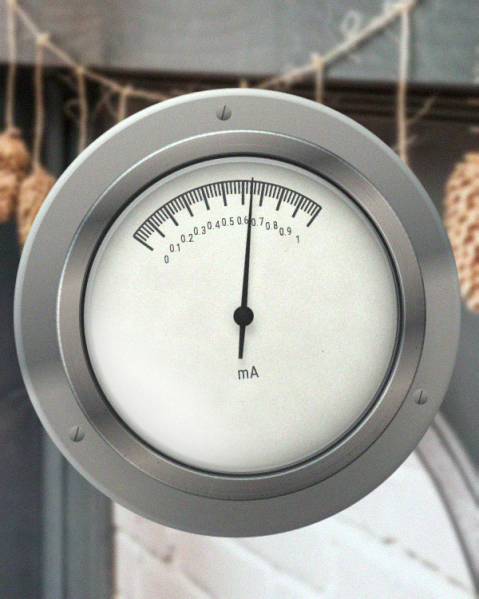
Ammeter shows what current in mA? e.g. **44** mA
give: **0.64** mA
